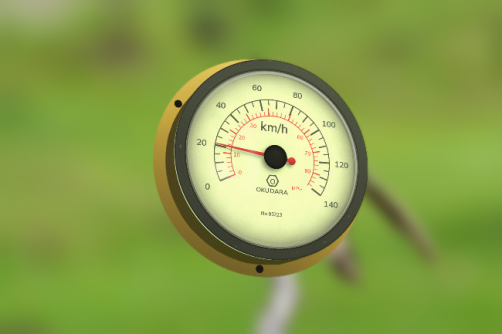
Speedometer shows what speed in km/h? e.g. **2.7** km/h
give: **20** km/h
